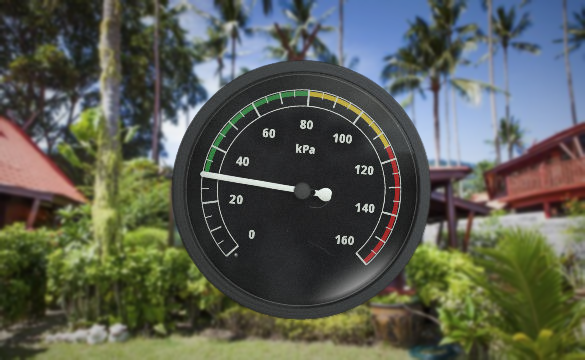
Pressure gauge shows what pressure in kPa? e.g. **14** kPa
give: **30** kPa
